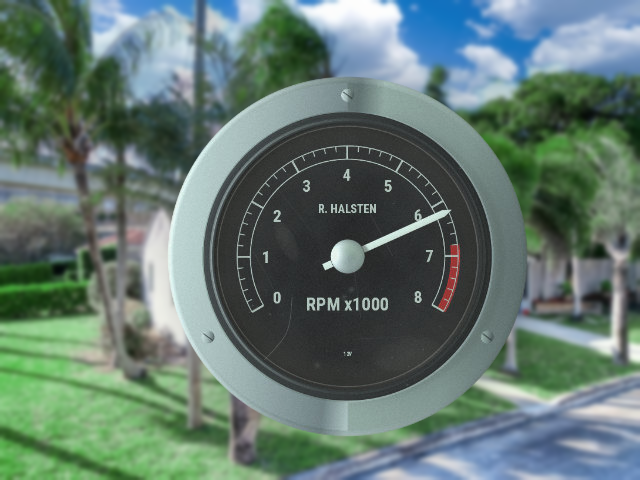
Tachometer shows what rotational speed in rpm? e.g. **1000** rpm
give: **6200** rpm
